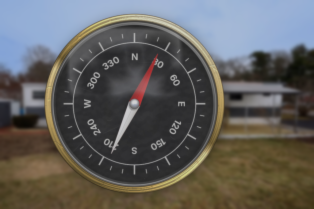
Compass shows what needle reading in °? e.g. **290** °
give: **25** °
